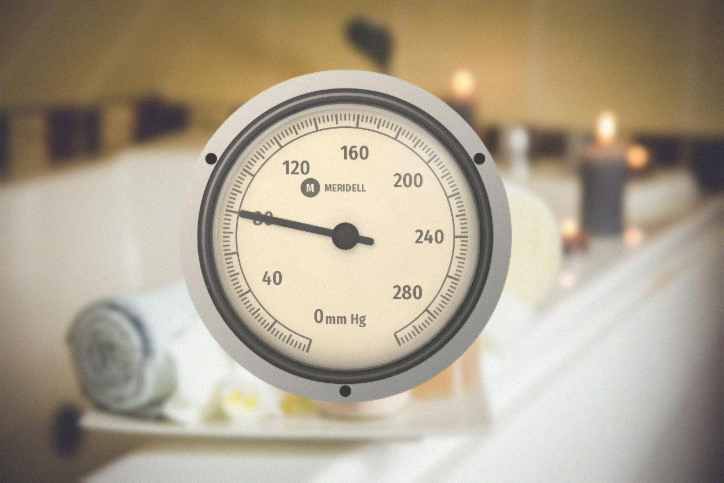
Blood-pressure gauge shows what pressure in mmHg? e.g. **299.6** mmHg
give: **80** mmHg
